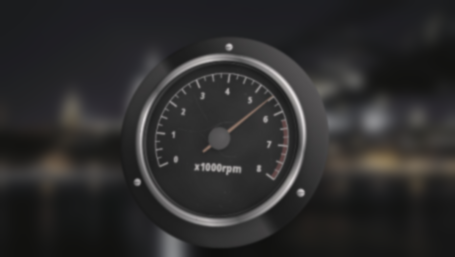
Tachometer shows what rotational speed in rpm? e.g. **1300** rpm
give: **5500** rpm
